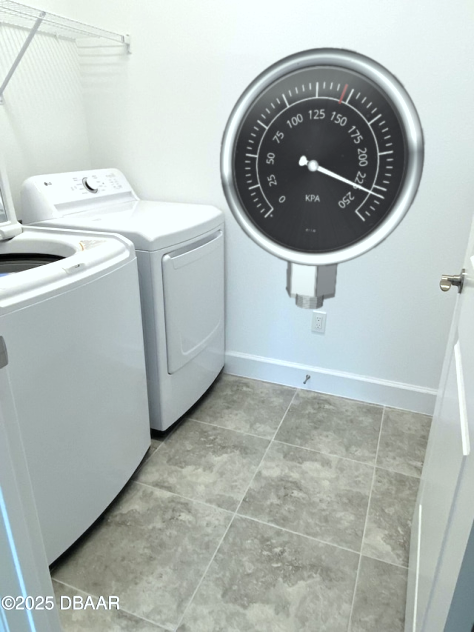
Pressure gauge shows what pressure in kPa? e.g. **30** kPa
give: **230** kPa
